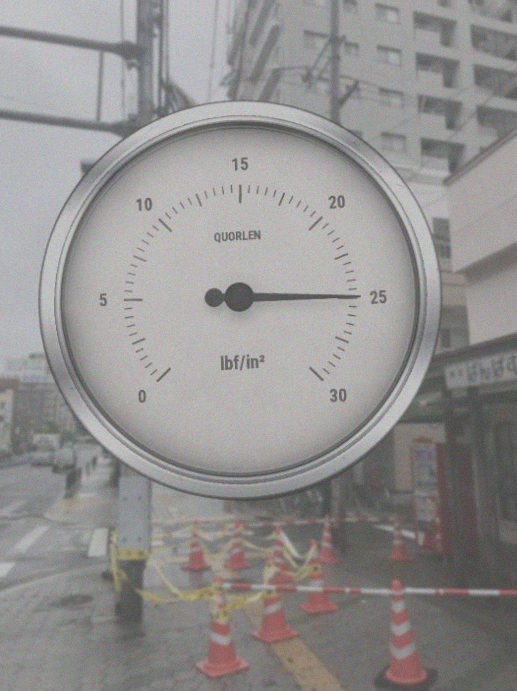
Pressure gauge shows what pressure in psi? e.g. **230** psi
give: **25** psi
